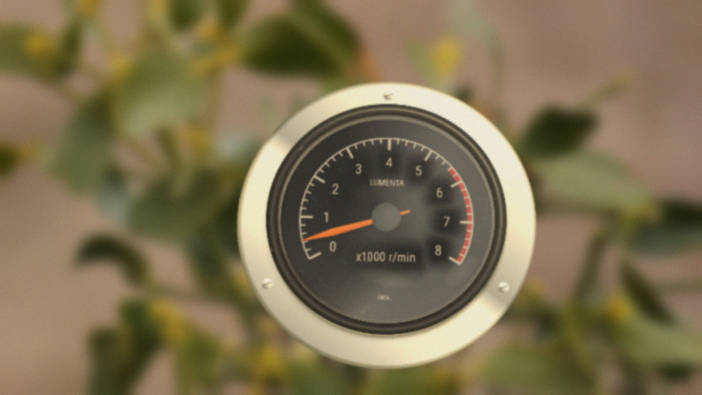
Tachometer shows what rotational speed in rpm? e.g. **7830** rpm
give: **400** rpm
